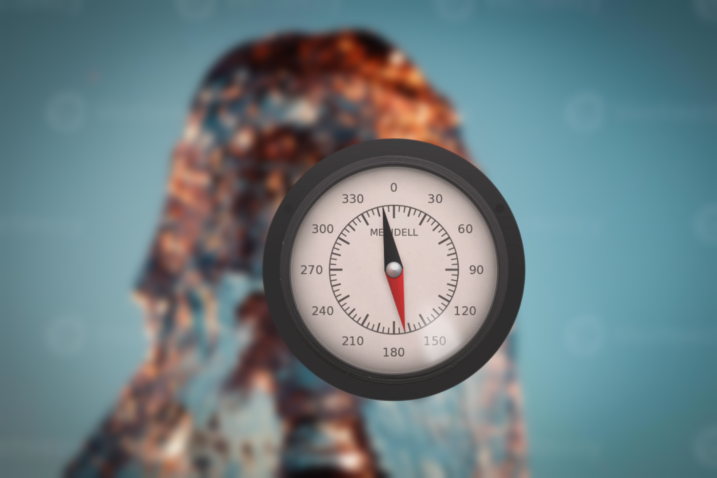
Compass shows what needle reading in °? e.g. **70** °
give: **170** °
